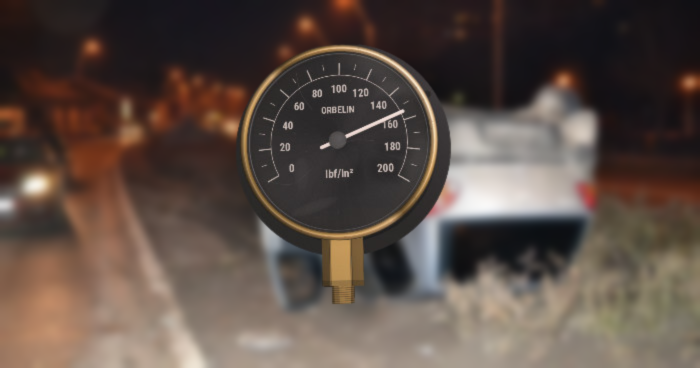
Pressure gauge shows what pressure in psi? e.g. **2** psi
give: **155** psi
